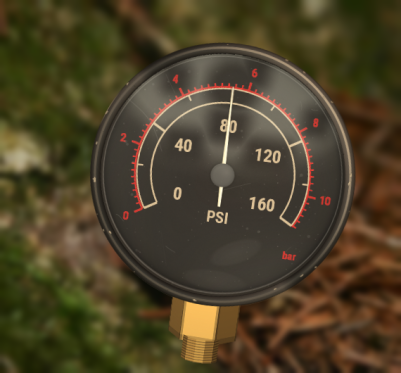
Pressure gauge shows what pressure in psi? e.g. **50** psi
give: **80** psi
